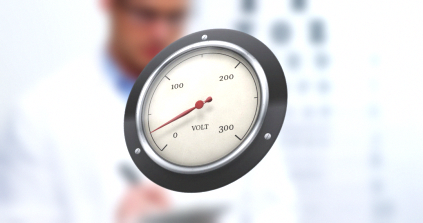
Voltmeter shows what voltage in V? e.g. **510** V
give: **25** V
